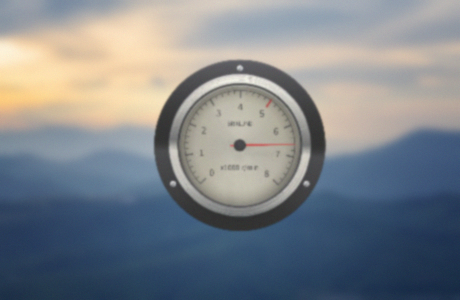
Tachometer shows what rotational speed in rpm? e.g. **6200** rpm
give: **6600** rpm
